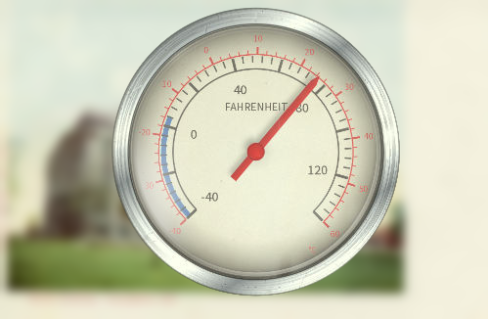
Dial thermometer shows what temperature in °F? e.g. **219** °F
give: **76** °F
